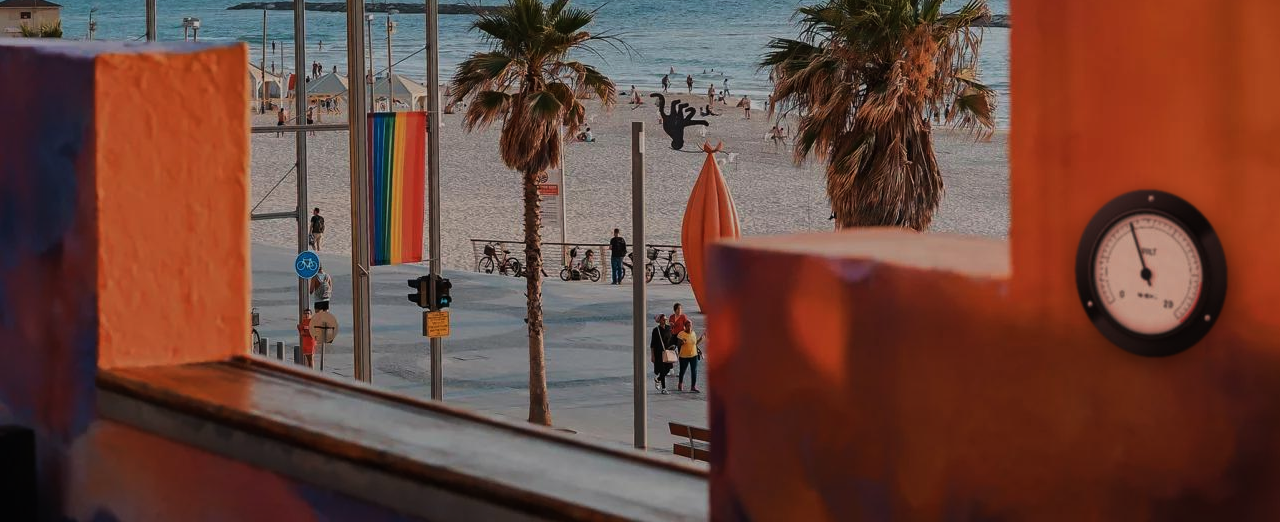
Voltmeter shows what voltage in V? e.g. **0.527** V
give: **8** V
